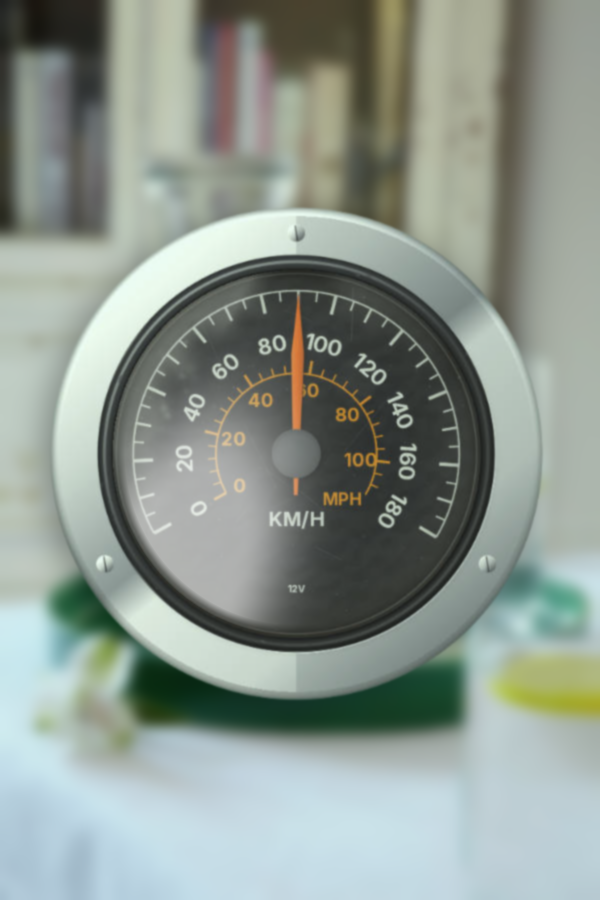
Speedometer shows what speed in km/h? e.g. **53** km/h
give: **90** km/h
